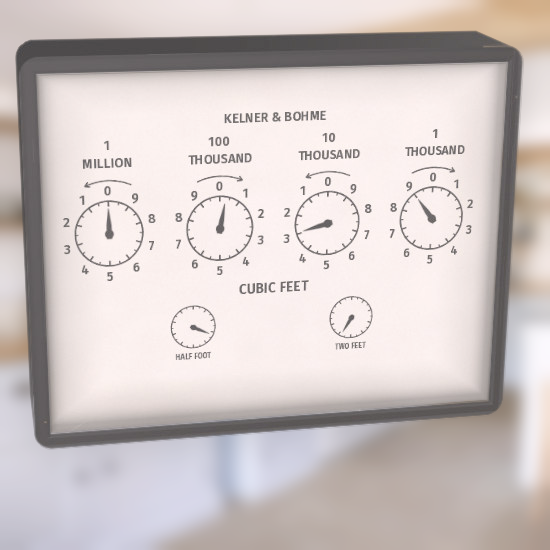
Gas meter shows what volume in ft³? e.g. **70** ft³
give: **2900** ft³
